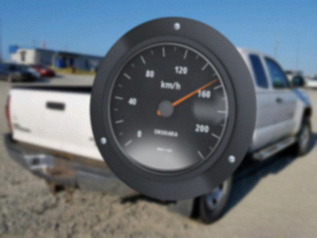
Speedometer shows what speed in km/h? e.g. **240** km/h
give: **155** km/h
